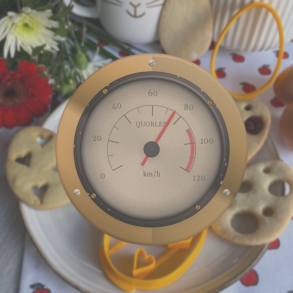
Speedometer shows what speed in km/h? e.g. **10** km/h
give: **75** km/h
